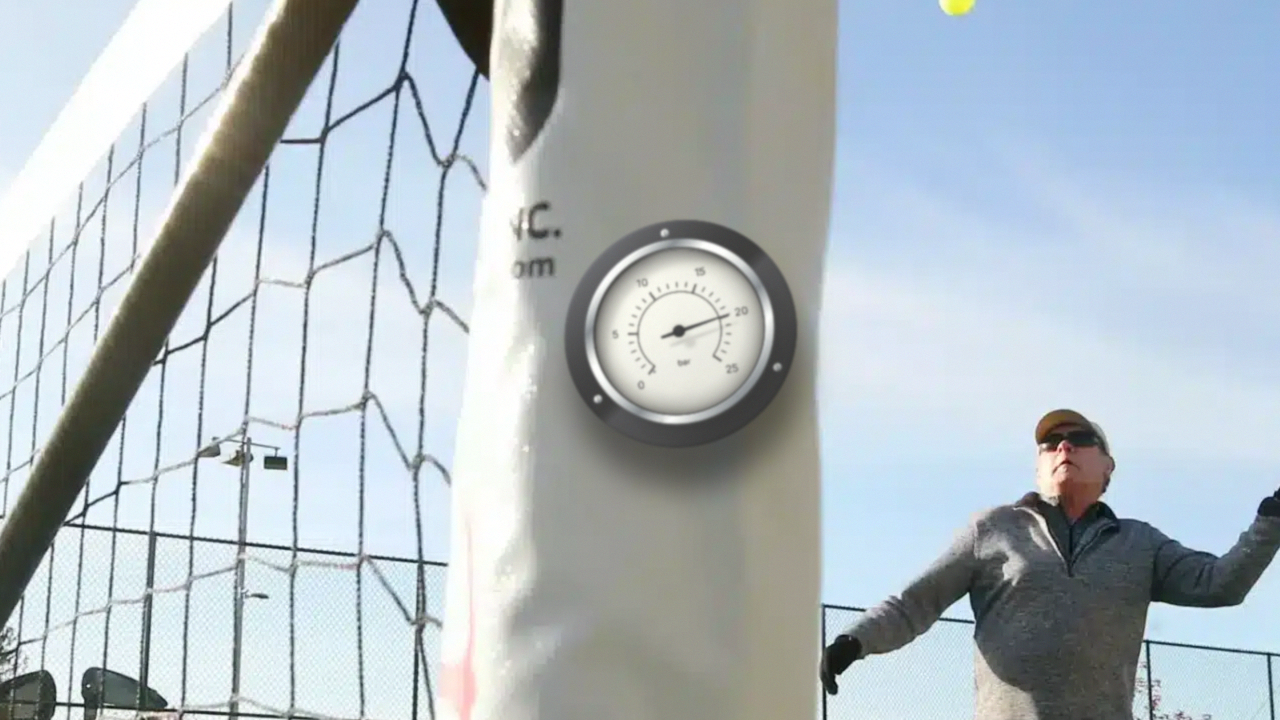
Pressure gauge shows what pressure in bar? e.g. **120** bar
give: **20** bar
